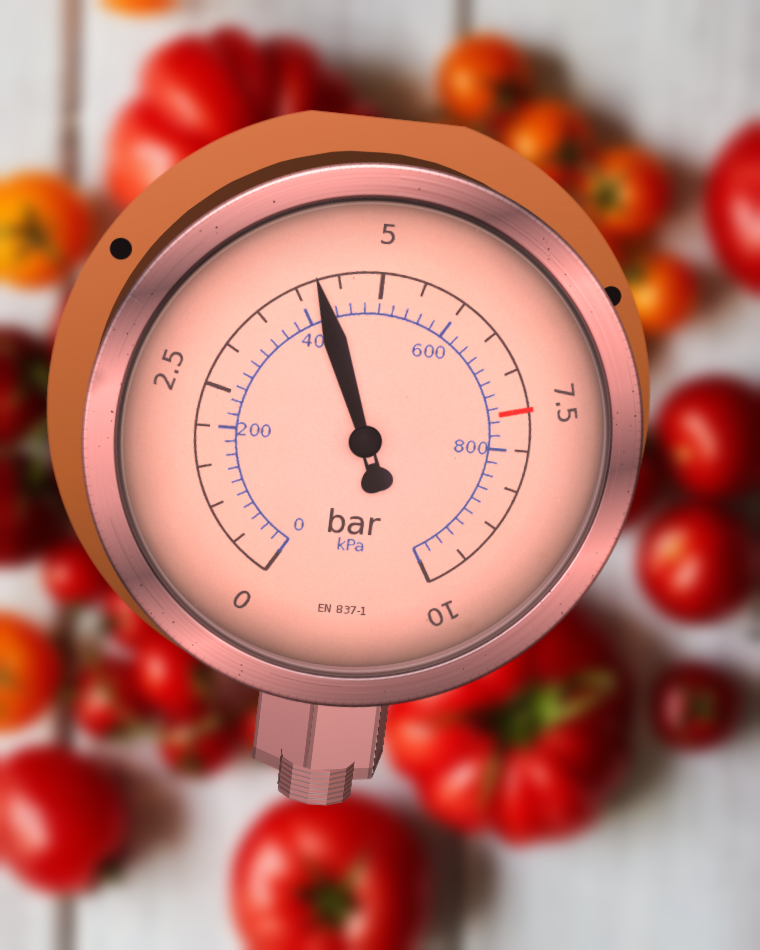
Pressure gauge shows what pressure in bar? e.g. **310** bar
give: **4.25** bar
